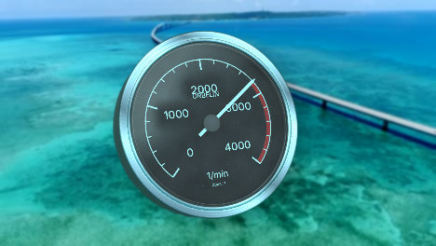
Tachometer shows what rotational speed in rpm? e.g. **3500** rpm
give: **2800** rpm
